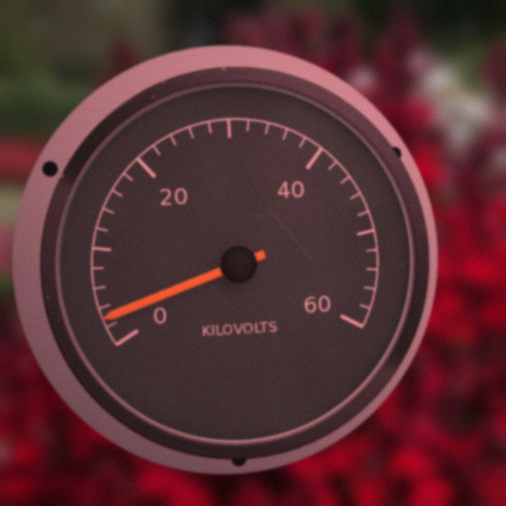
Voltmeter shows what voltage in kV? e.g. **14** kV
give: **3** kV
